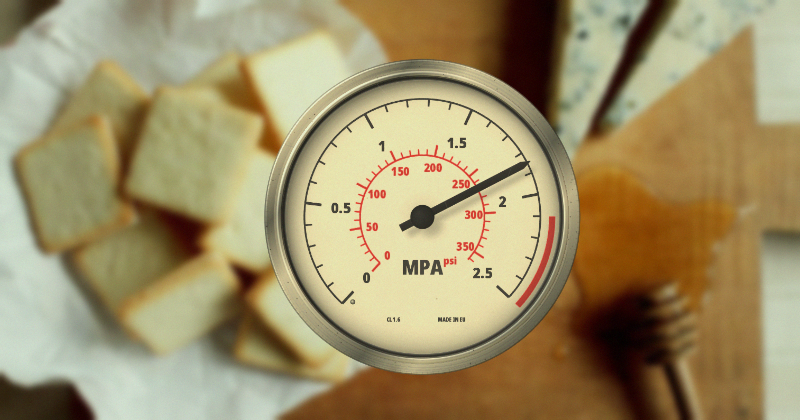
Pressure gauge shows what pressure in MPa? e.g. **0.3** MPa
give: **1.85** MPa
